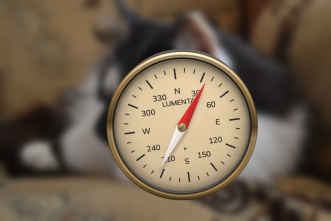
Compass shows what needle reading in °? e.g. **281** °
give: **35** °
